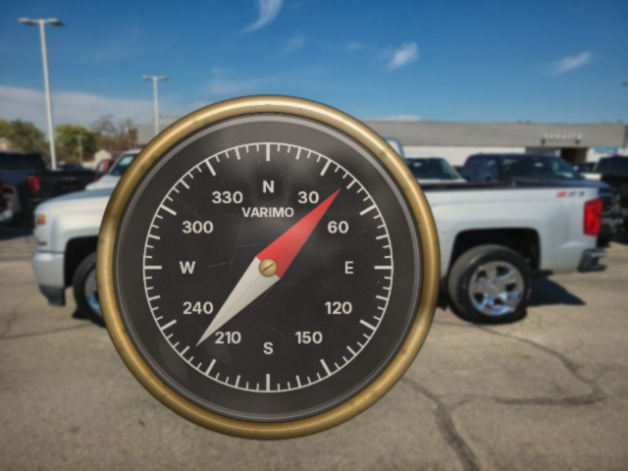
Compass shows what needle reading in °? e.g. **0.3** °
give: **42.5** °
